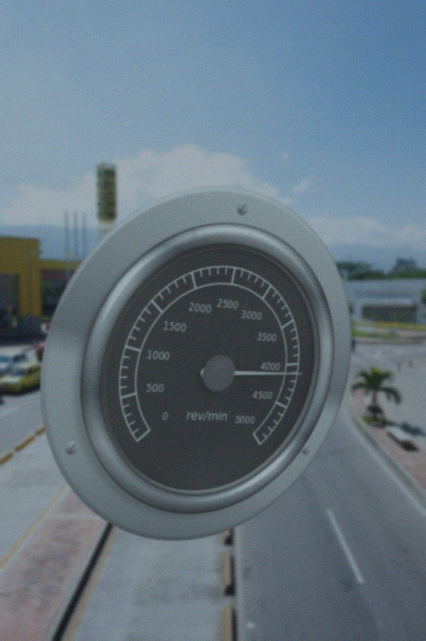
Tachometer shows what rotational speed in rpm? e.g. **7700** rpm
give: **4100** rpm
